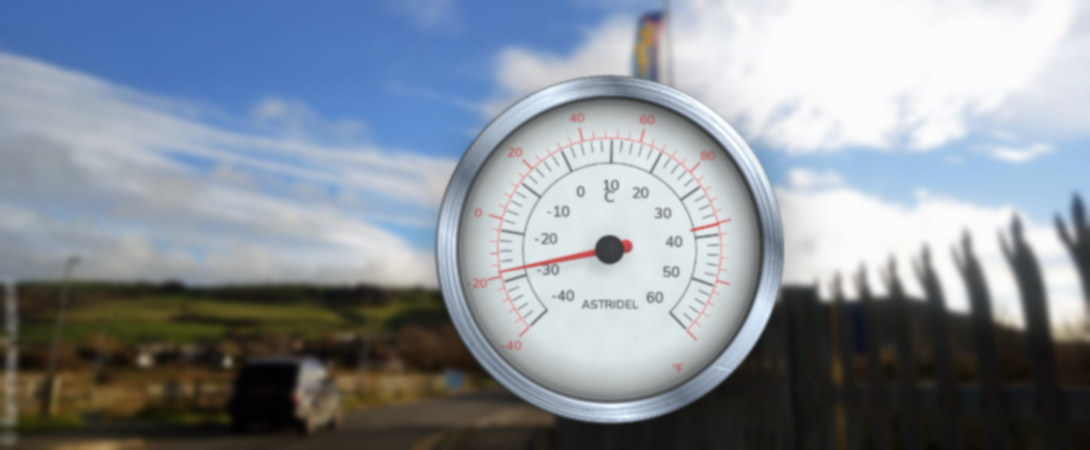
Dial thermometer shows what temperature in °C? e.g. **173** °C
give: **-28** °C
